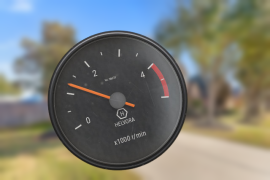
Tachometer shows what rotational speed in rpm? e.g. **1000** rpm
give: **1250** rpm
